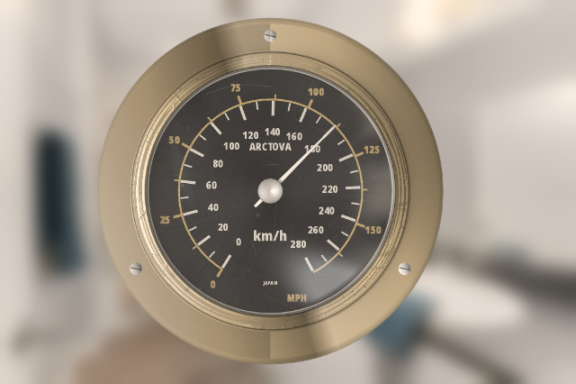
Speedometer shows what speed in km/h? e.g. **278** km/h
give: **180** km/h
